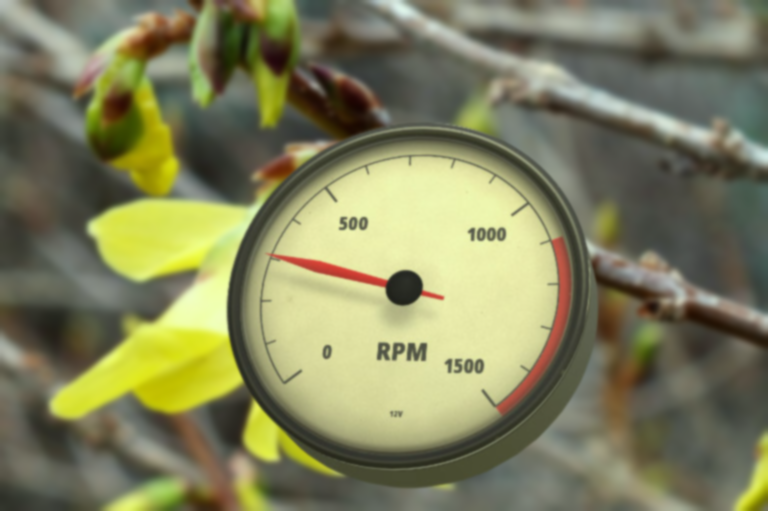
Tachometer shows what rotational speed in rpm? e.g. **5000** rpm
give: **300** rpm
